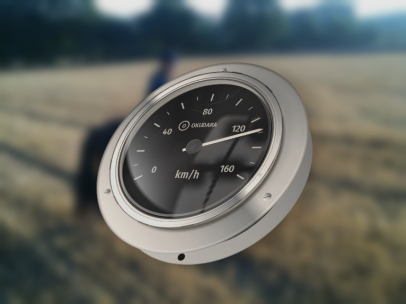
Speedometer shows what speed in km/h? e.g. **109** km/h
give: **130** km/h
